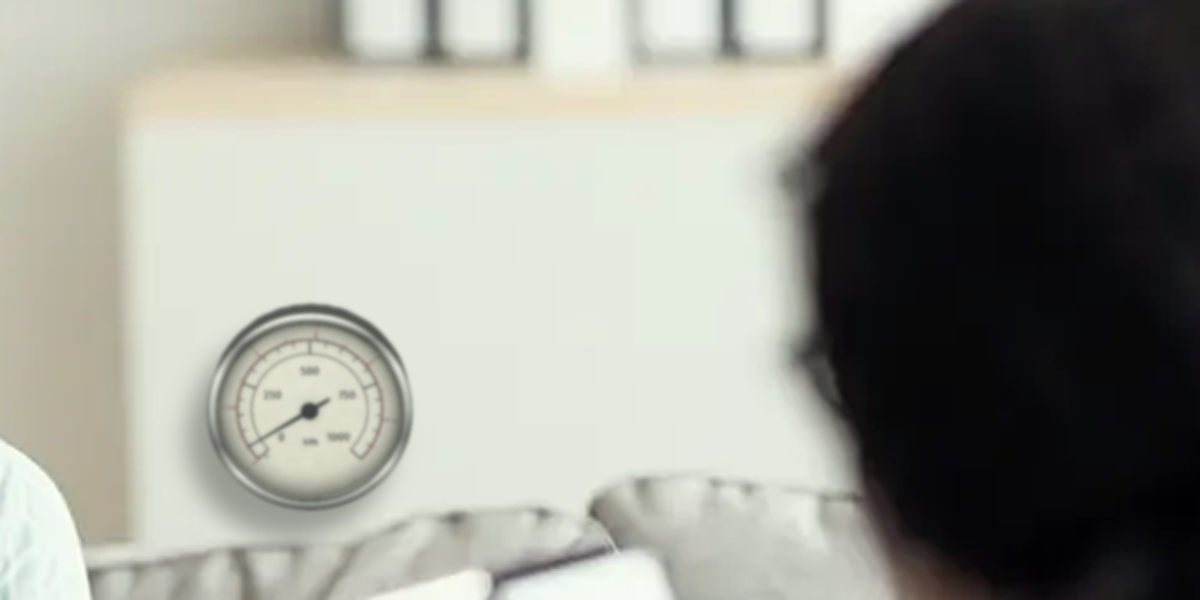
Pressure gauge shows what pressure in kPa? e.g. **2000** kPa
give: **50** kPa
